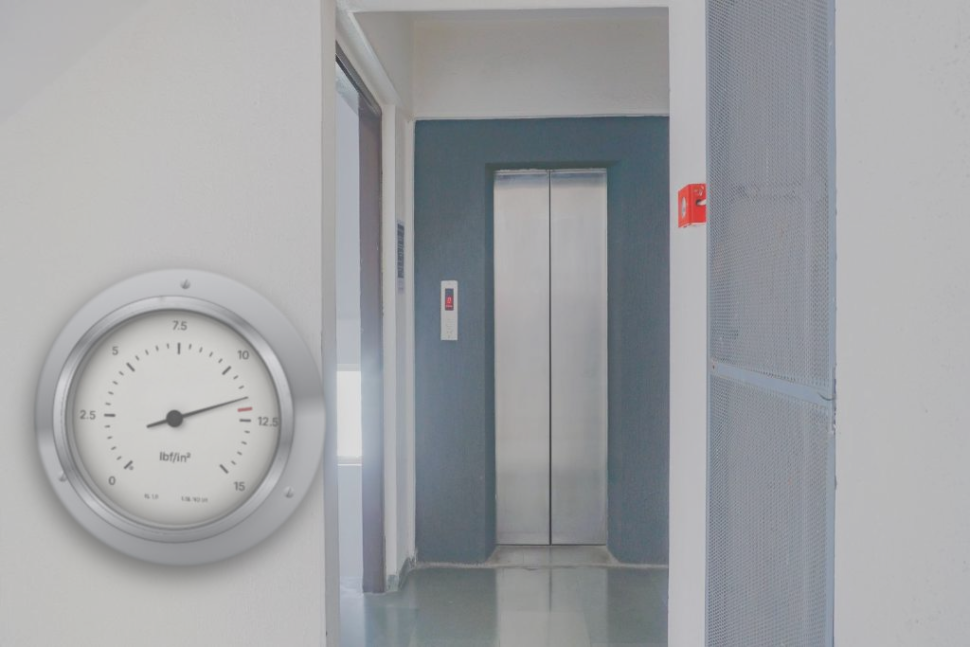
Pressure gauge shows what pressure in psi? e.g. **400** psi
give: **11.5** psi
